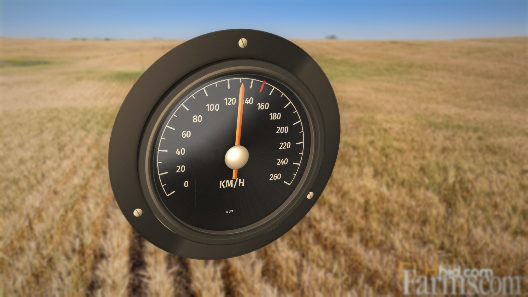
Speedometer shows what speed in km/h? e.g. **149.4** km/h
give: **130** km/h
